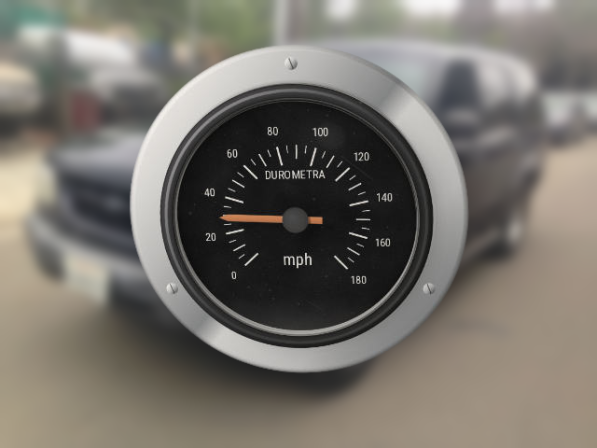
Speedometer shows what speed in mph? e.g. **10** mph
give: **30** mph
